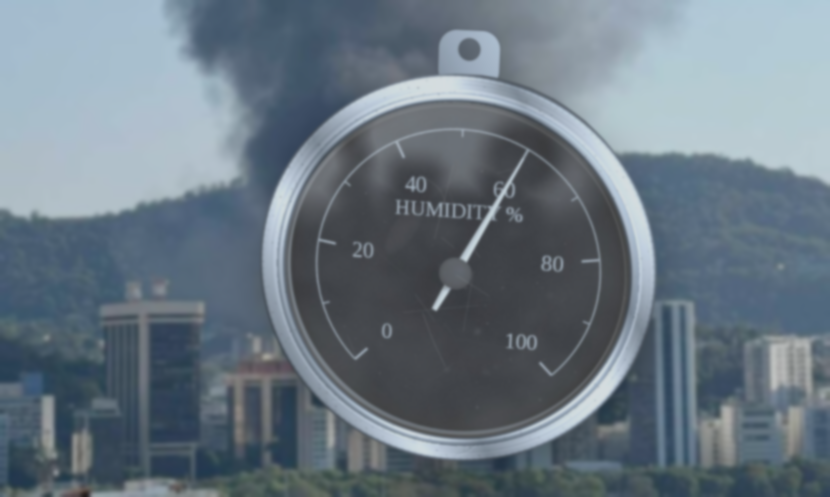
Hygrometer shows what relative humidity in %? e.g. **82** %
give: **60** %
